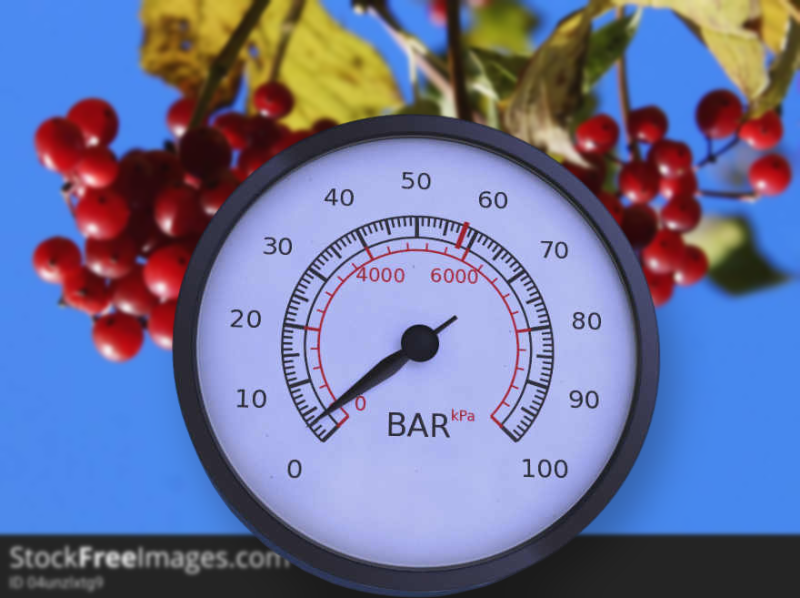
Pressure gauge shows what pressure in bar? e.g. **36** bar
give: **3** bar
